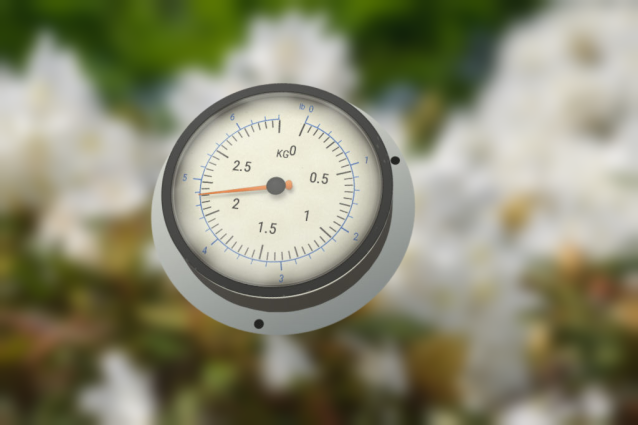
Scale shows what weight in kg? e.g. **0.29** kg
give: **2.15** kg
